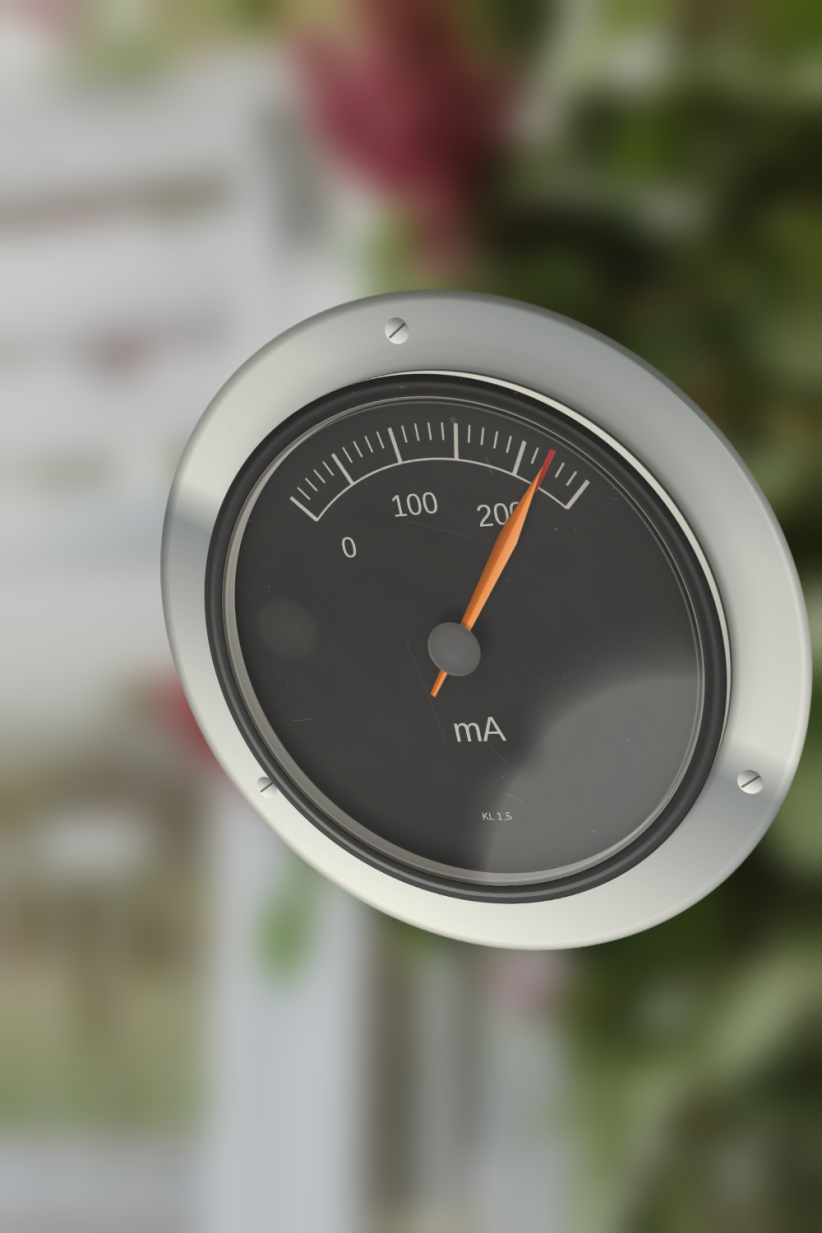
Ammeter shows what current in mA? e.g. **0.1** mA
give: **220** mA
